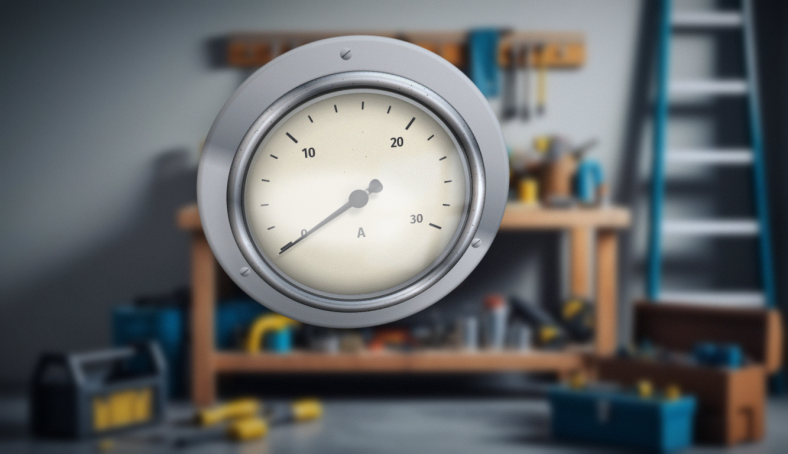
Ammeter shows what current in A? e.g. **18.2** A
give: **0** A
